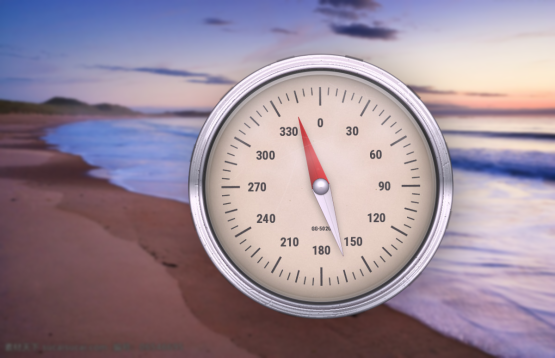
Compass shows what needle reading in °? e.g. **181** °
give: **342.5** °
